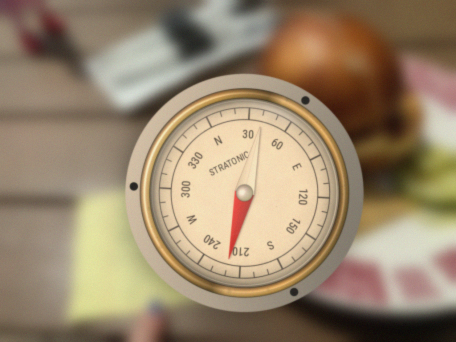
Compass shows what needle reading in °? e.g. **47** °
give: **220** °
